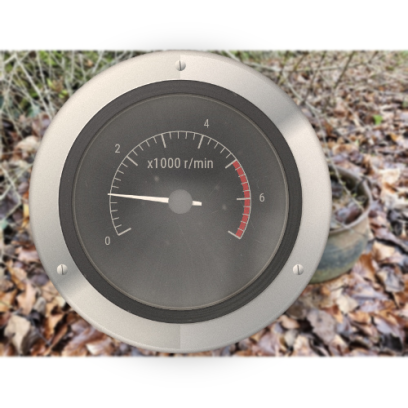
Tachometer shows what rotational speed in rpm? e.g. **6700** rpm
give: **1000** rpm
